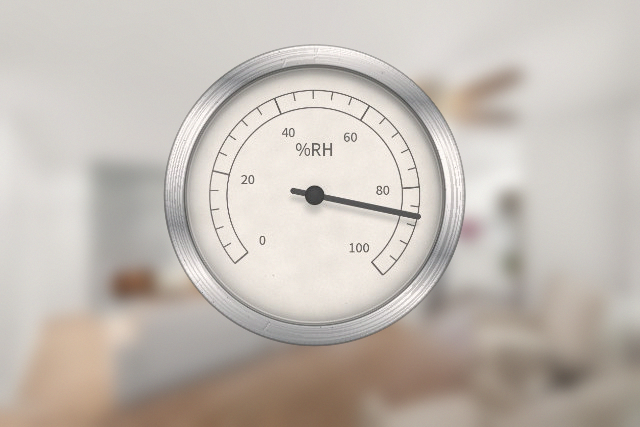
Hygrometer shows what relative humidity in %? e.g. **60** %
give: **86** %
